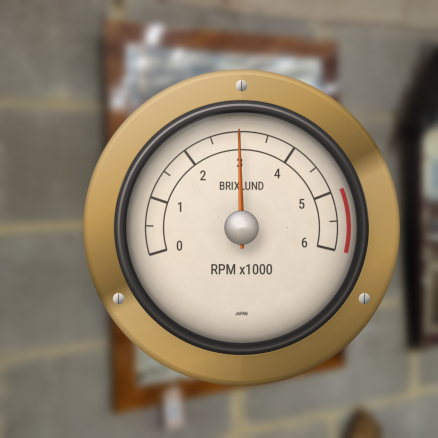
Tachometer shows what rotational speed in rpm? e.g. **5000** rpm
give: **3000** rpm
